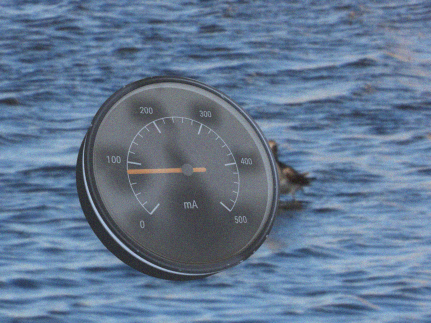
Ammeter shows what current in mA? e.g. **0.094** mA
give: **80** mA
